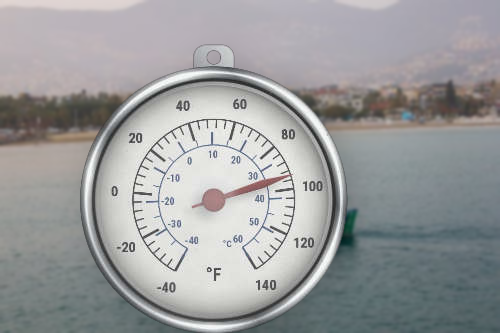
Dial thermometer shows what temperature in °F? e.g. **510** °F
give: **94** °F
